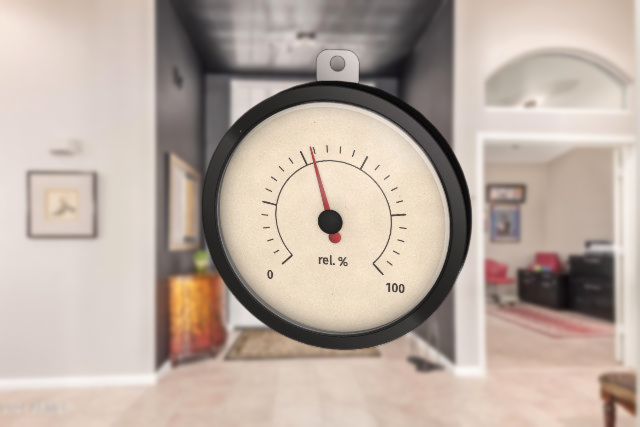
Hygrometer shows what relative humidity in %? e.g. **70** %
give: **44** %
